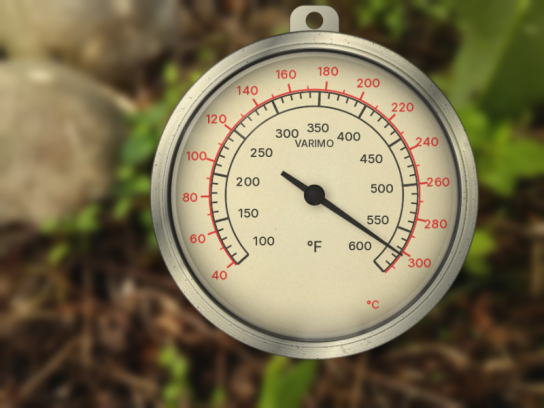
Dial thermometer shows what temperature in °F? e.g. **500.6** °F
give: **575** °F
